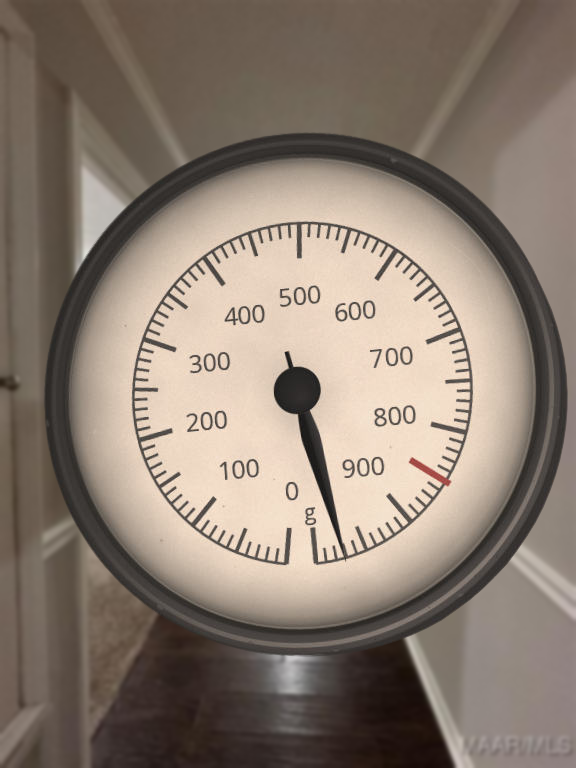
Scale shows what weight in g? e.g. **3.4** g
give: **970** g
